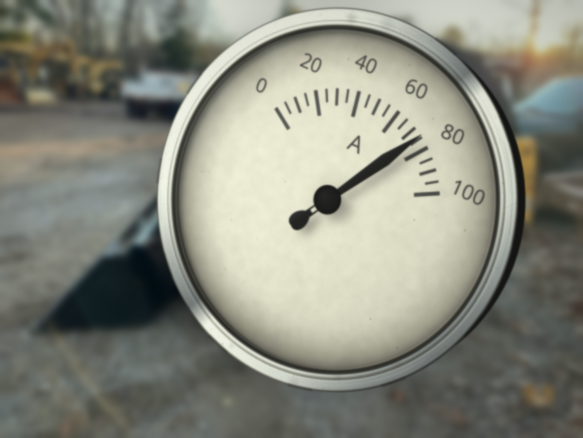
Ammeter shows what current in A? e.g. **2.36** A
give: **75** A
